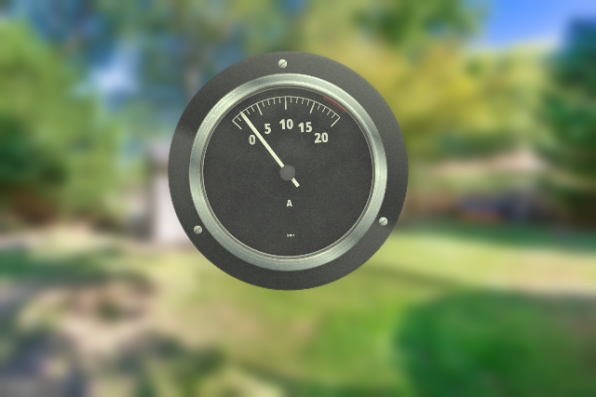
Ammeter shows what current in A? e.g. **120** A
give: **2** A
